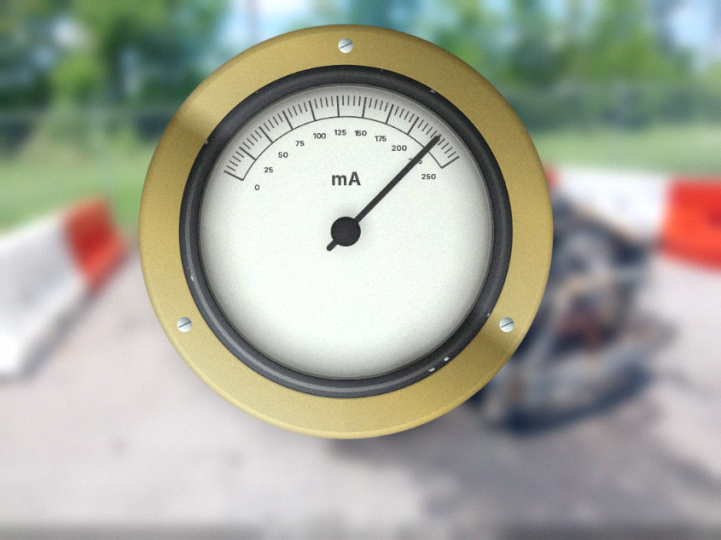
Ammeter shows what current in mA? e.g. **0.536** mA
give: **225** mA
